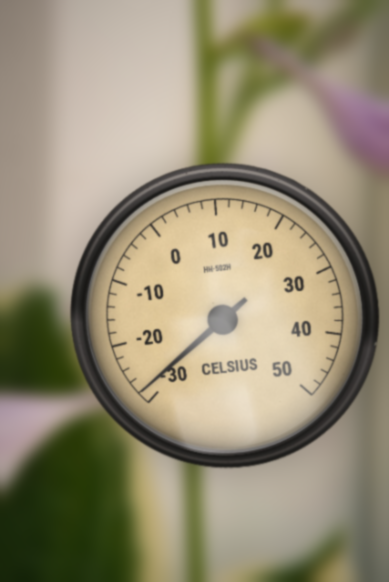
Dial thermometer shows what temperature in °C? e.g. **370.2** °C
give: **-28** °C
